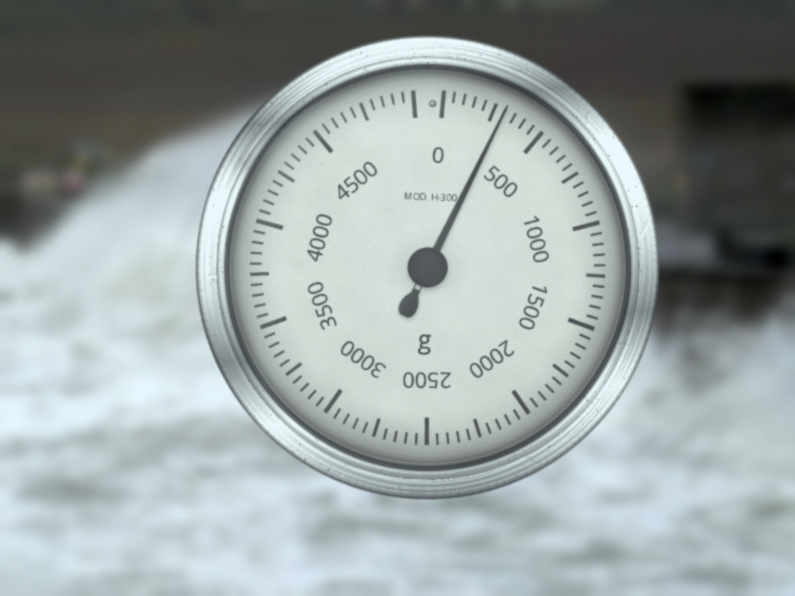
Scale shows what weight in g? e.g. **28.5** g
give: **300** g
